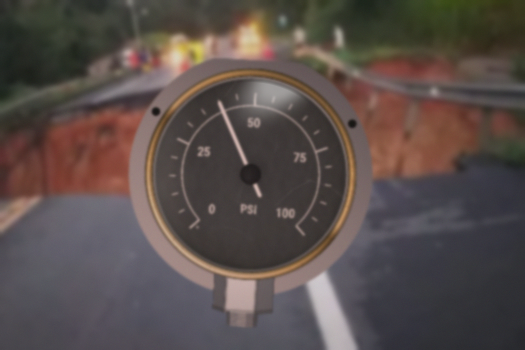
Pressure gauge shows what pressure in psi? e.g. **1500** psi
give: **40** psi
